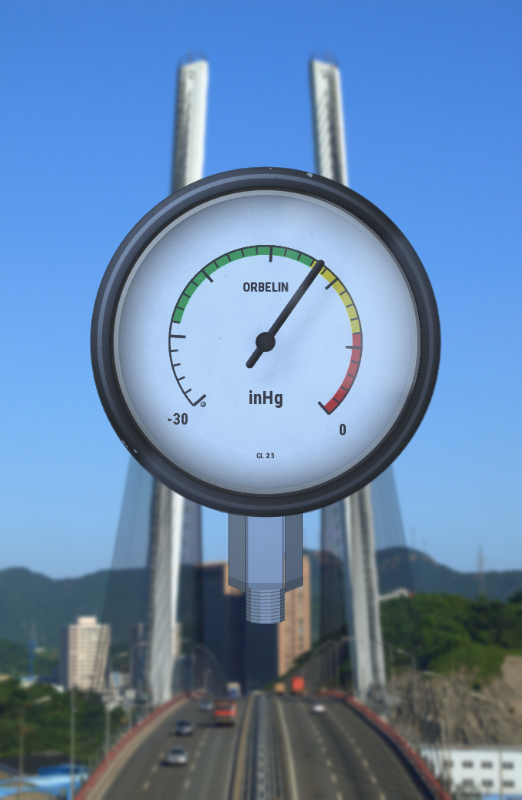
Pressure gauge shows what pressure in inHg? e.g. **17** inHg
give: **-11.5** inHg
